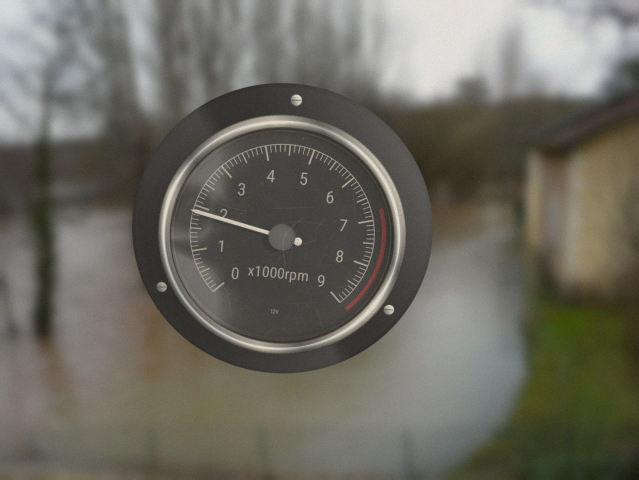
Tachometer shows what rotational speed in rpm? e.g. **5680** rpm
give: **1900** rpm
